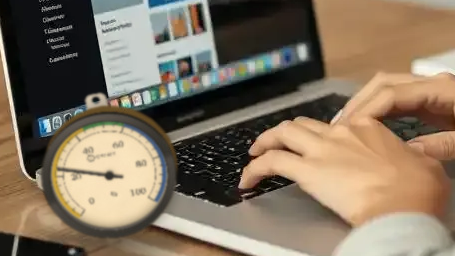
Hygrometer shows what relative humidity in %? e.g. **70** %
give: **24** %
